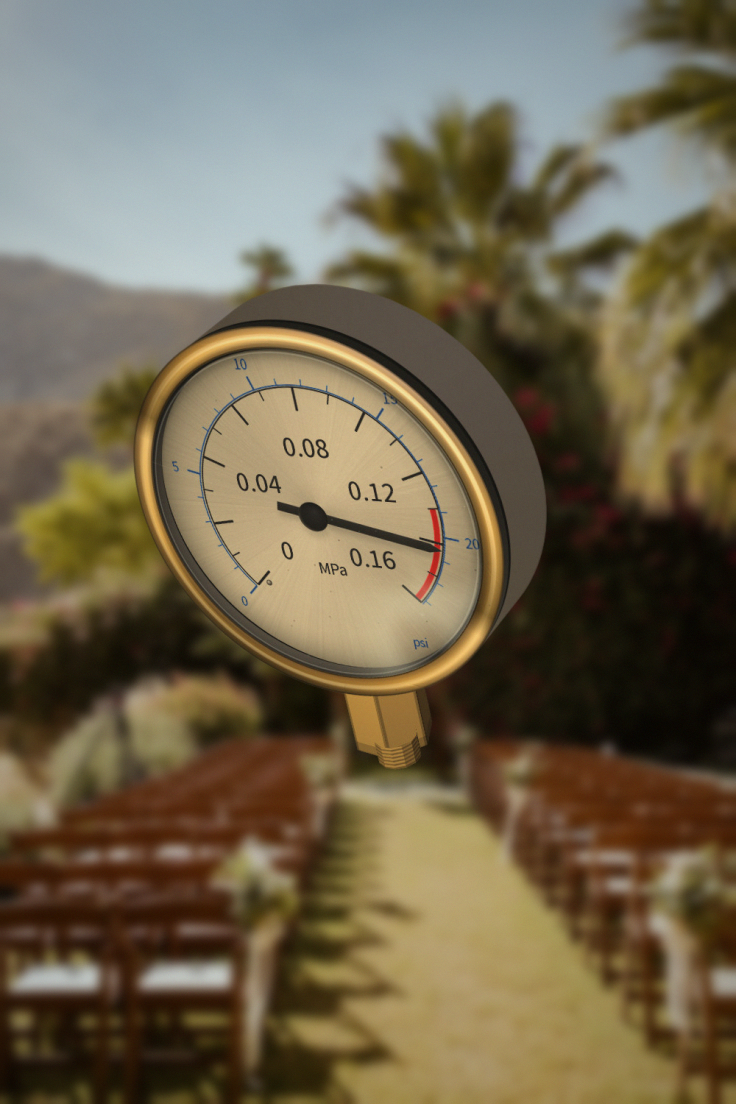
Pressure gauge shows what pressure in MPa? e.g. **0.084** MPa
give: **0.14** MPa
